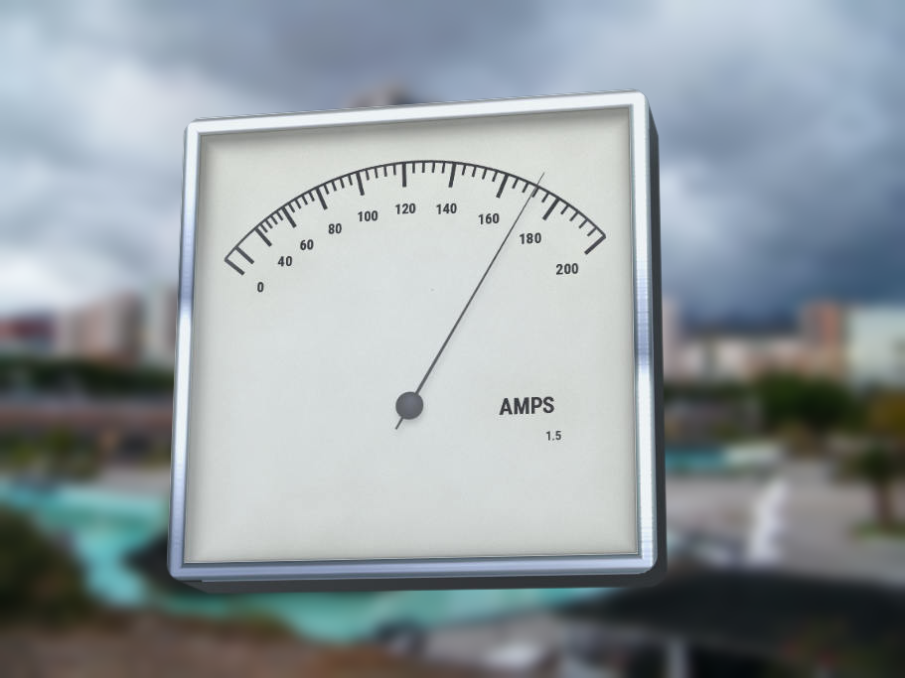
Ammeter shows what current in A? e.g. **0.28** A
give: **172** A
